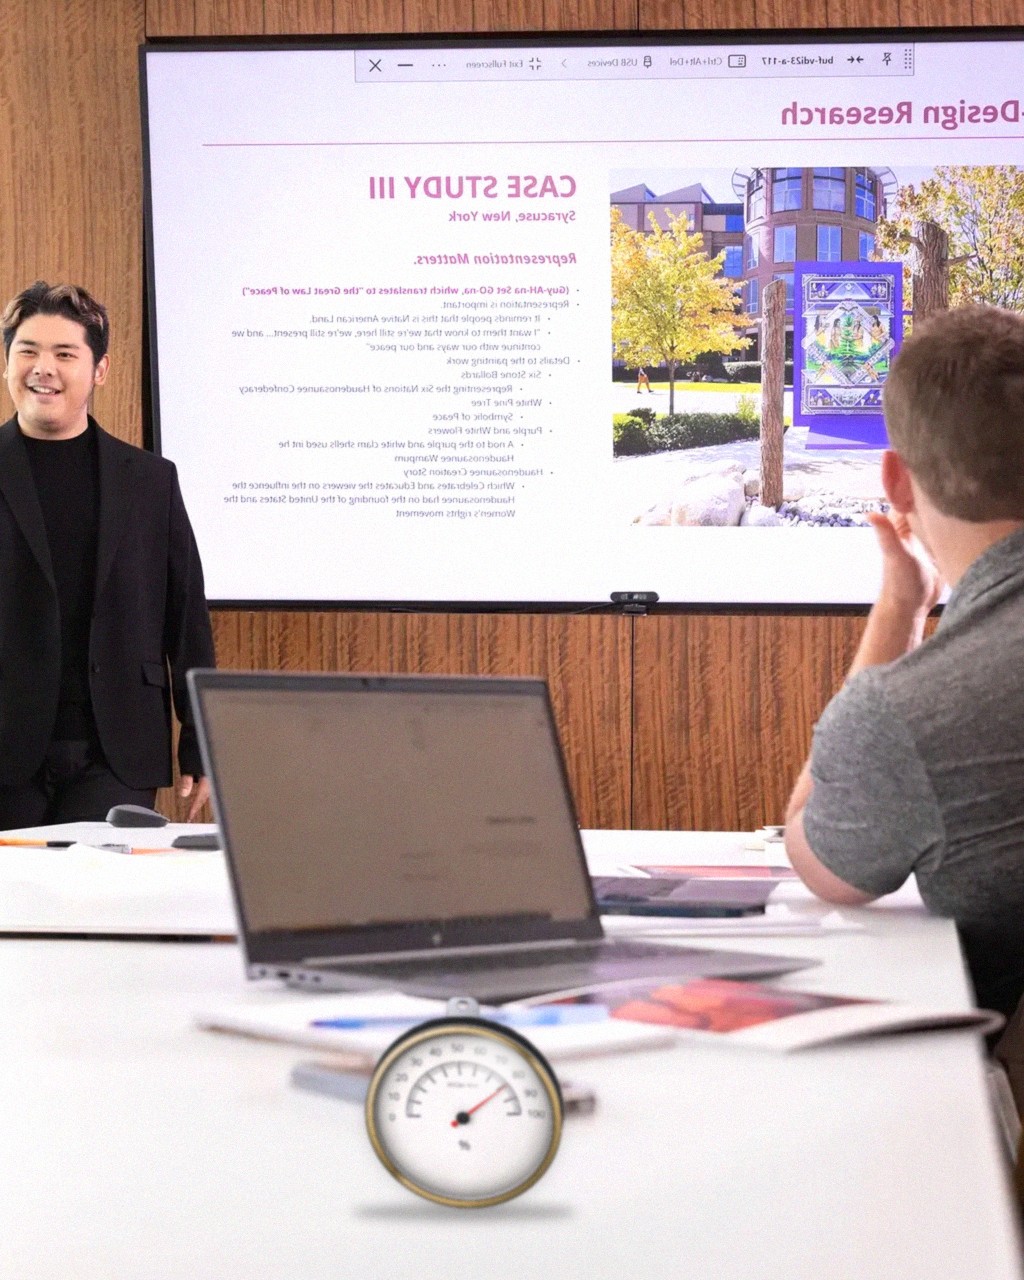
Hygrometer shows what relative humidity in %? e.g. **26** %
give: **80** %
